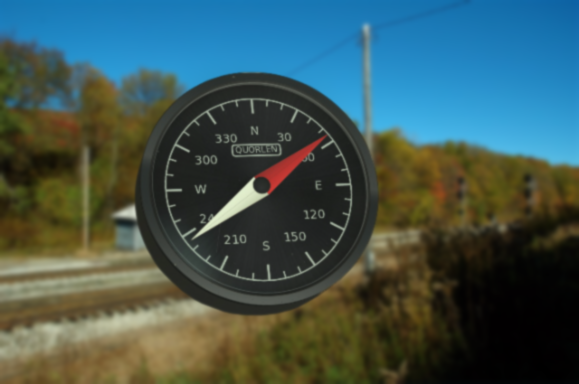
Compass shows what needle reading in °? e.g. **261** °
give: **55** °
